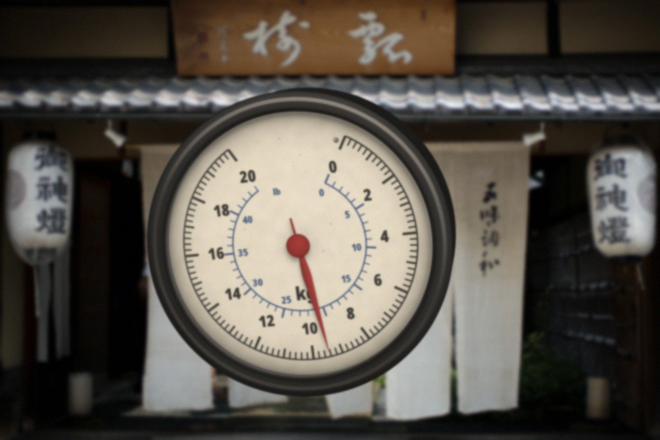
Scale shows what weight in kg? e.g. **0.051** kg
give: **9.4** kg
